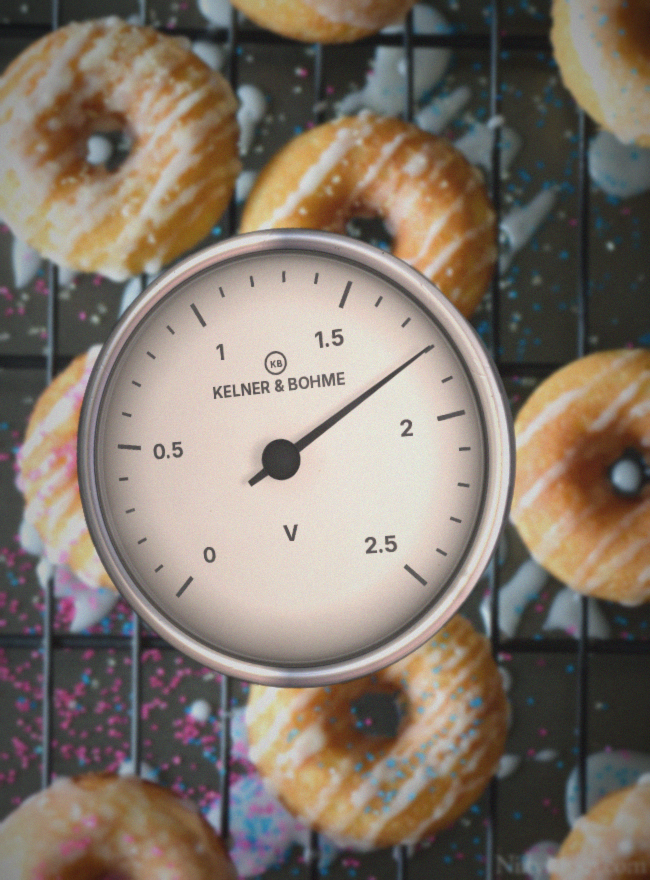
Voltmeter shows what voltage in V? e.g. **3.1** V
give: **1.8** V
